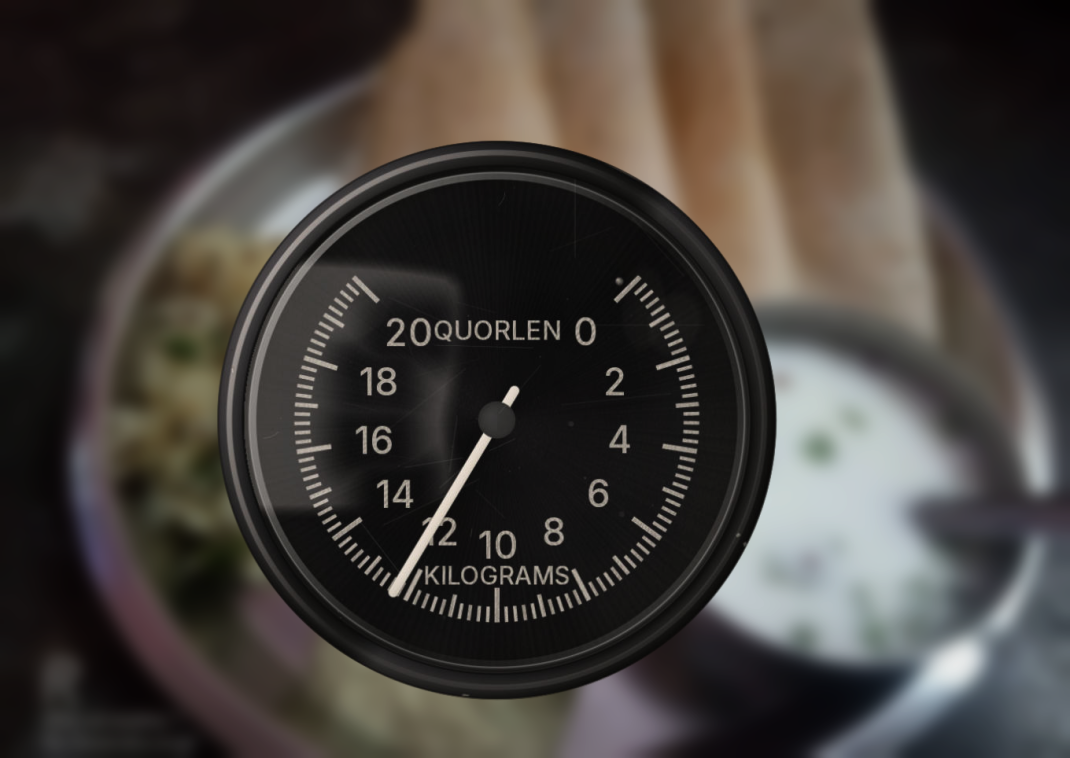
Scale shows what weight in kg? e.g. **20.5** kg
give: **12.3** kg
